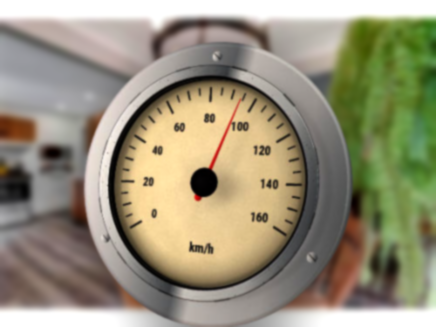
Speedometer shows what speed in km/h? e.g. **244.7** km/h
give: **95** km/h
